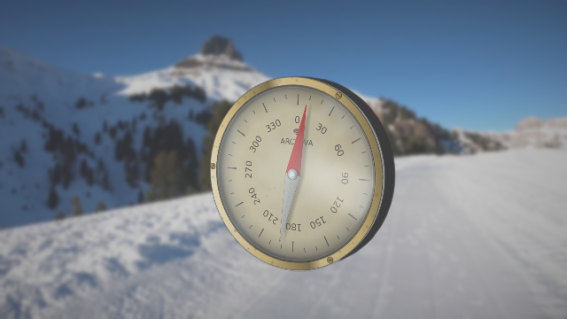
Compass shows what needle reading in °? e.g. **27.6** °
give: **10** °
